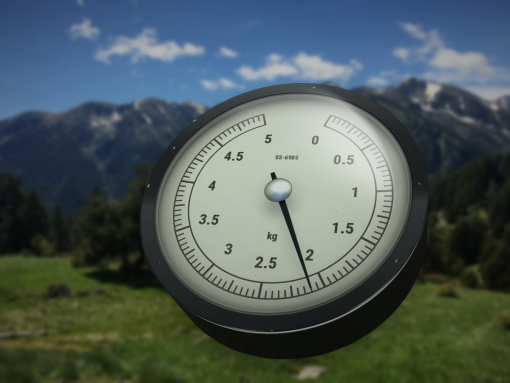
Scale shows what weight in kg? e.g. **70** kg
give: **2.1** kg
